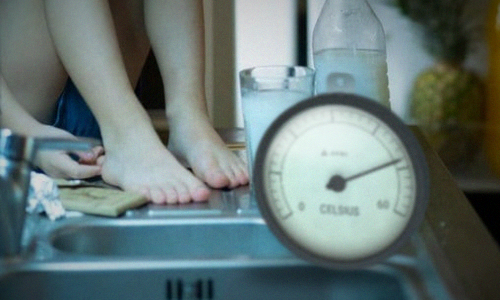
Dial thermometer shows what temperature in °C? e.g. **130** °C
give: **48** °C
